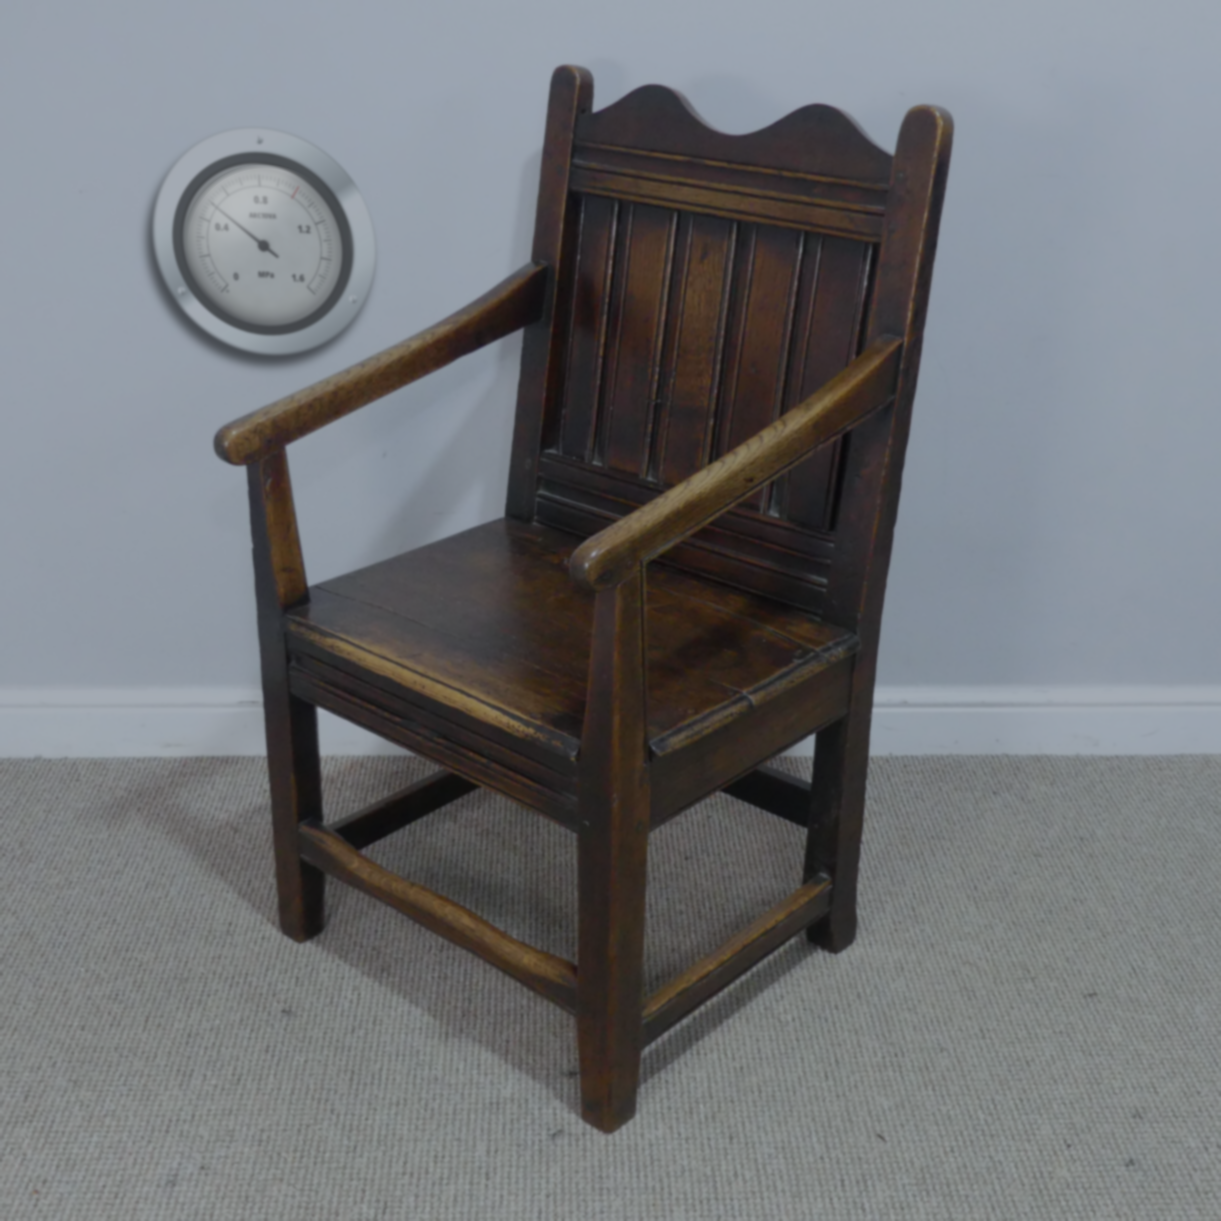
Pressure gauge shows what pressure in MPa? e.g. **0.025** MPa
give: **0.5** MPa
